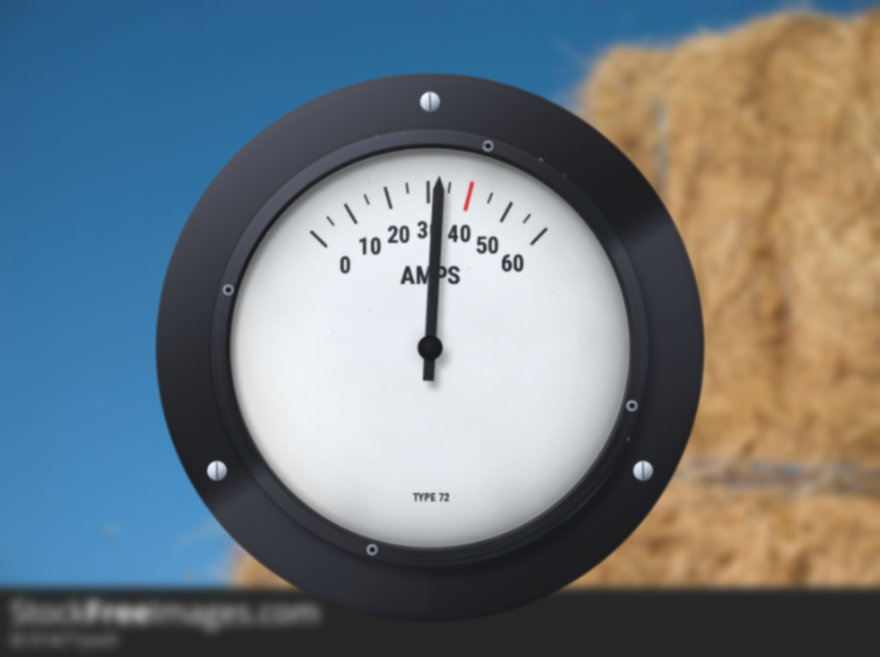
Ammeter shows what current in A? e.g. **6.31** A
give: **32.5** A
